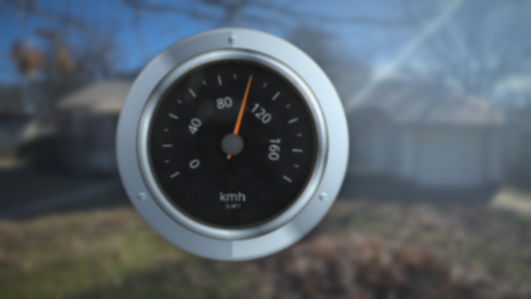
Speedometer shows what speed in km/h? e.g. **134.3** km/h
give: **100** km/h
